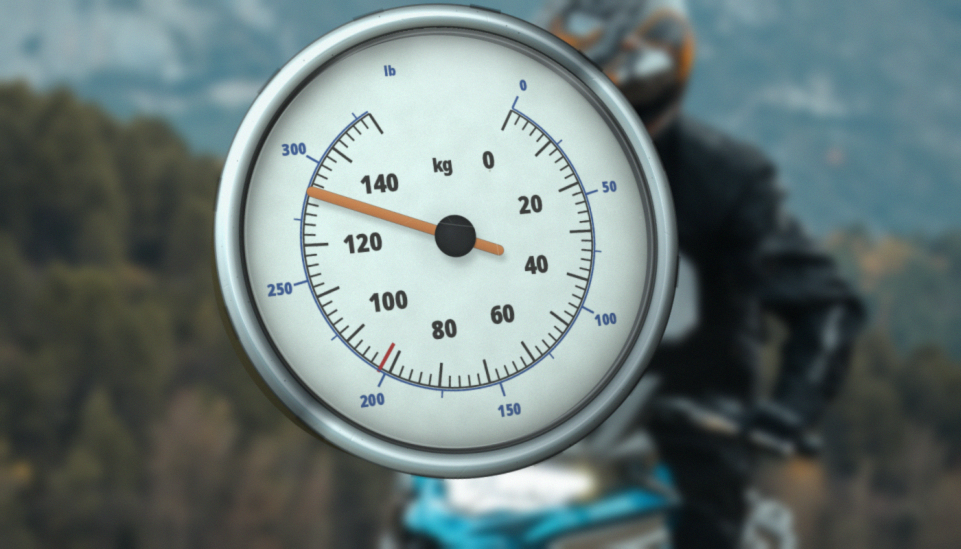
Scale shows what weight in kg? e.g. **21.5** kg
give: **130** kg
